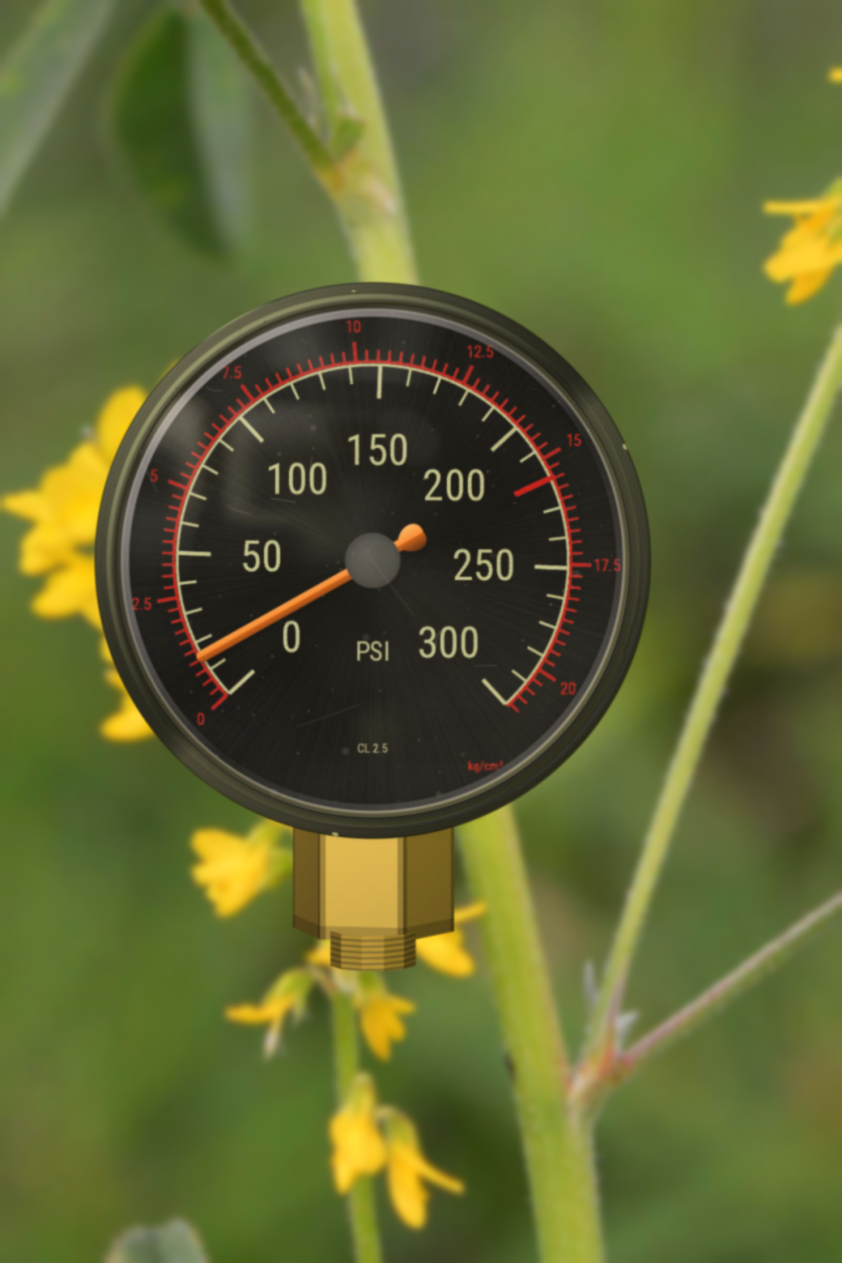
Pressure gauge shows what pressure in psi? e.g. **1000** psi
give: **15** psi
